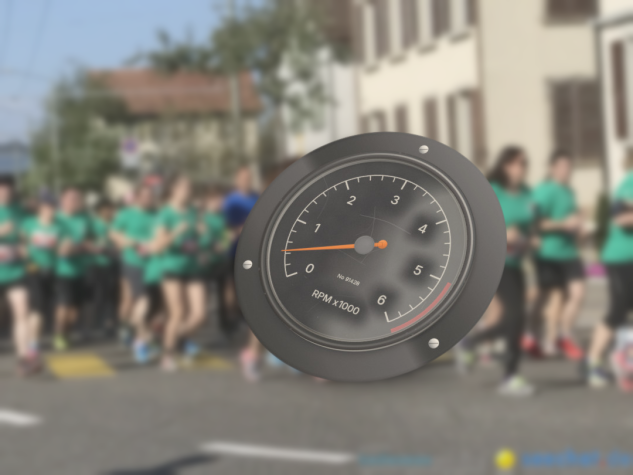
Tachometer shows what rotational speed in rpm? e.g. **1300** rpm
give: **400** rpm
